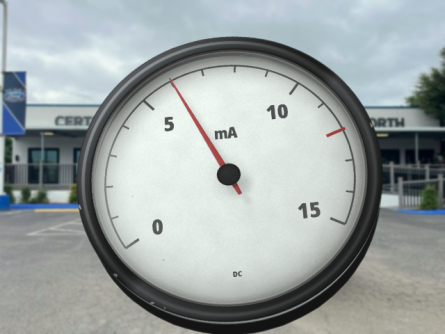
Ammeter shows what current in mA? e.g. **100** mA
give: **6** mA
